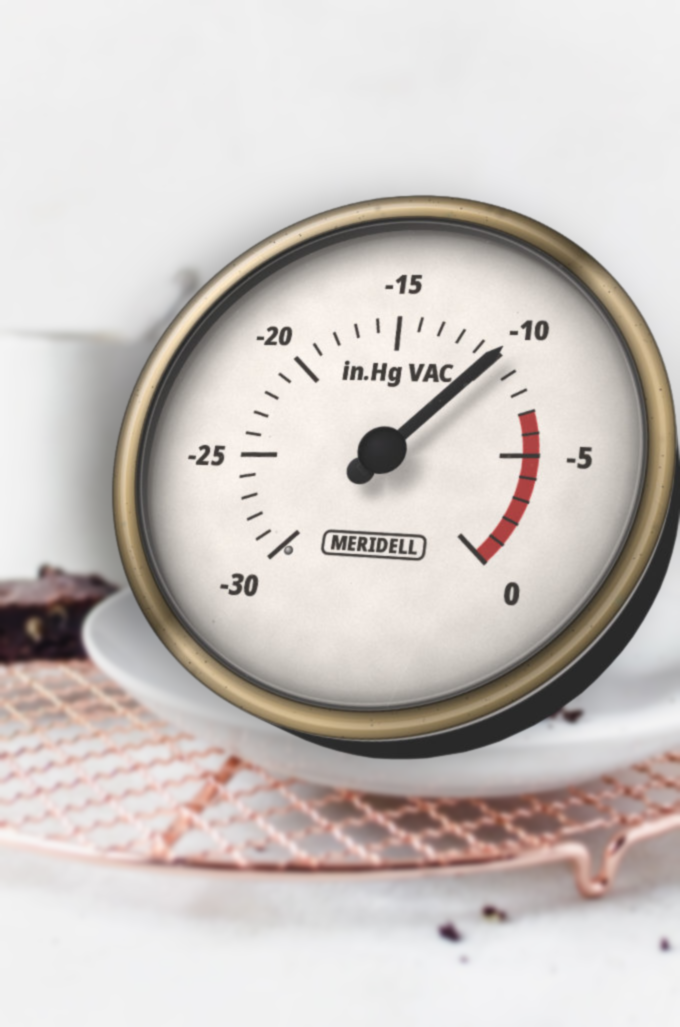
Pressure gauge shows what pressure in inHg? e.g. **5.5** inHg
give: **-10** inHg
